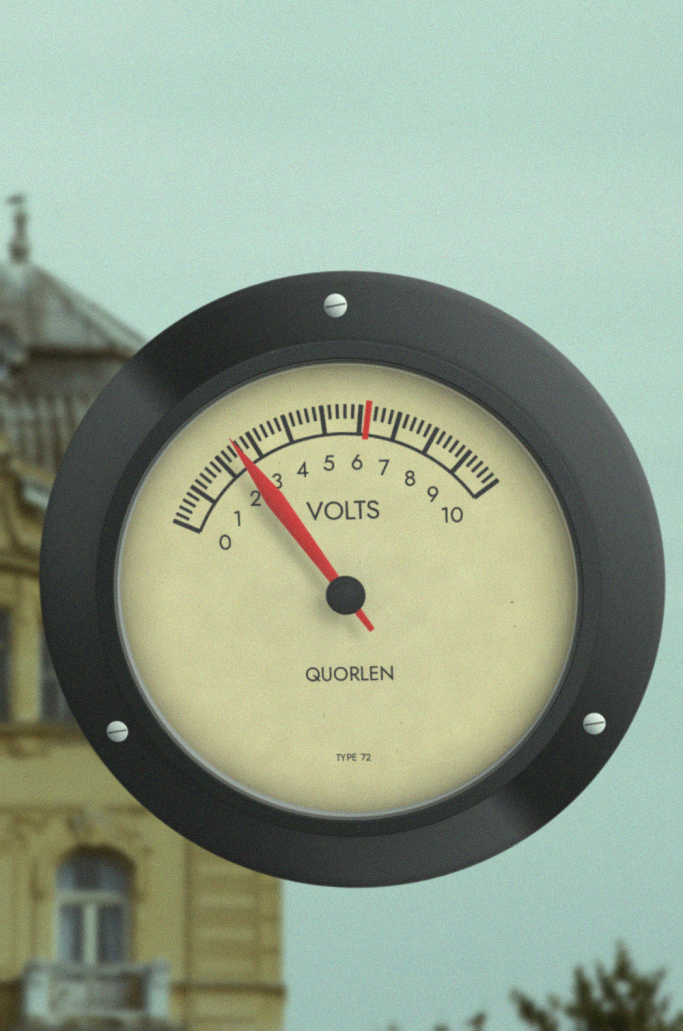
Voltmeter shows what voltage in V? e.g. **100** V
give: **2.6** V
